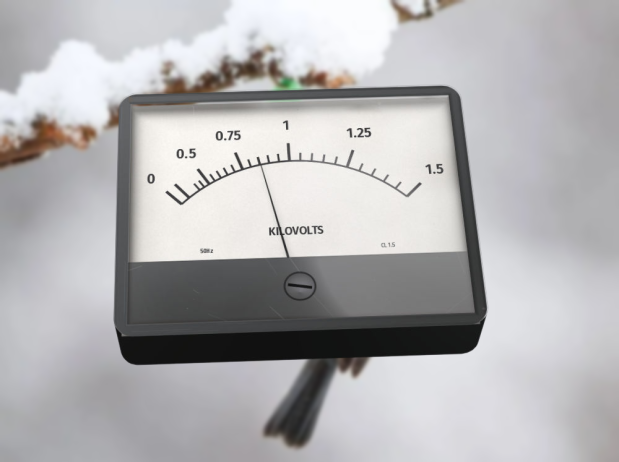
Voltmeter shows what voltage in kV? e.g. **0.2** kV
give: **0.85** kV
